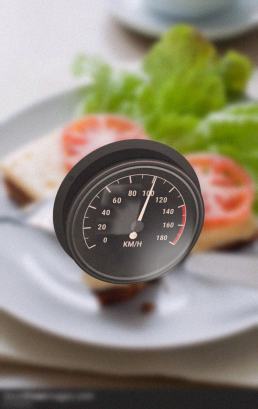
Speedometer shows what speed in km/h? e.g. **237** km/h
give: **100** km/h
